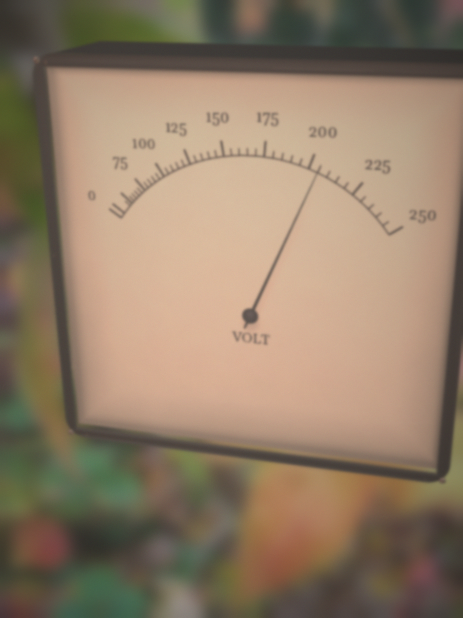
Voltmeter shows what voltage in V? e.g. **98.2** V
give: **205** V
